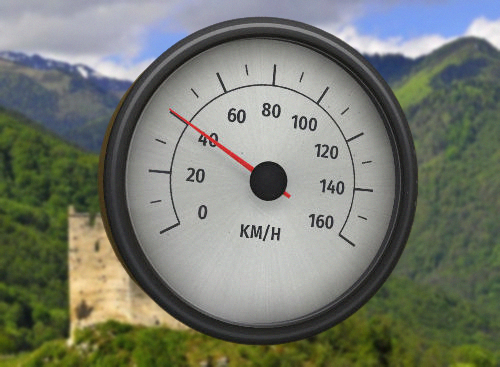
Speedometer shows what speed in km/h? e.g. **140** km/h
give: **40** km/h
